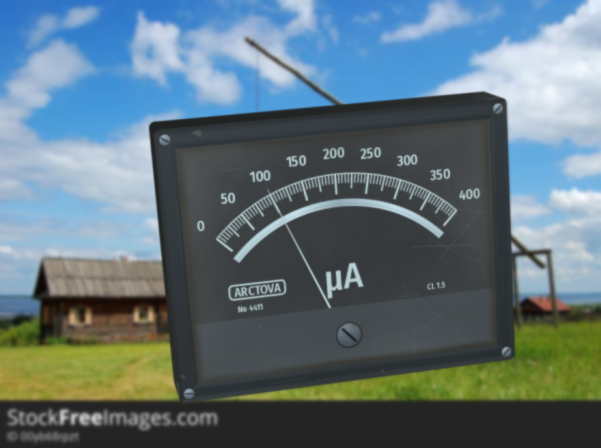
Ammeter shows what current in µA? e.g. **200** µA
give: **100** µA
